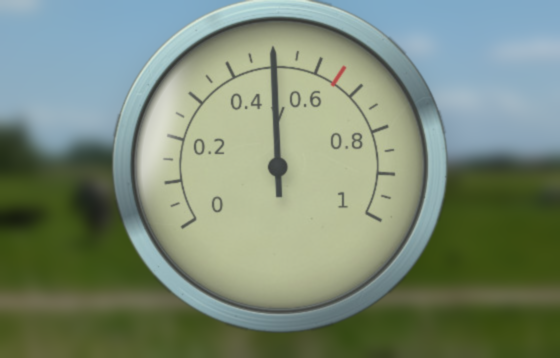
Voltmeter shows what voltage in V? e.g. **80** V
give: **0.5** V
